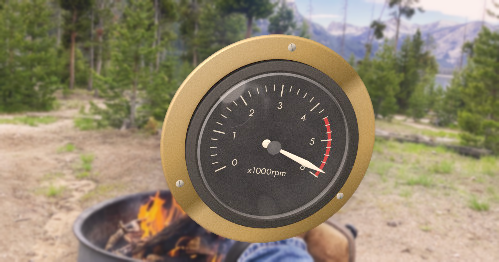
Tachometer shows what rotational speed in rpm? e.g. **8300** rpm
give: **5800** rpm
